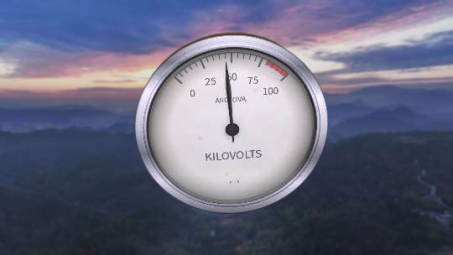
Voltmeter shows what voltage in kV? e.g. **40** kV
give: **45** kV
